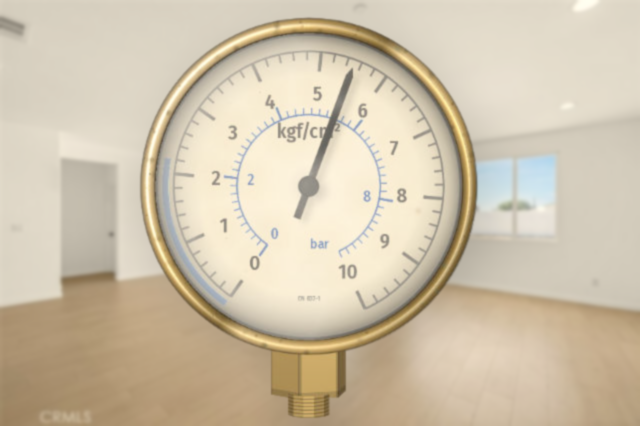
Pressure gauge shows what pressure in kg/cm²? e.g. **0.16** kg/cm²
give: **5.5** kg/cm²
